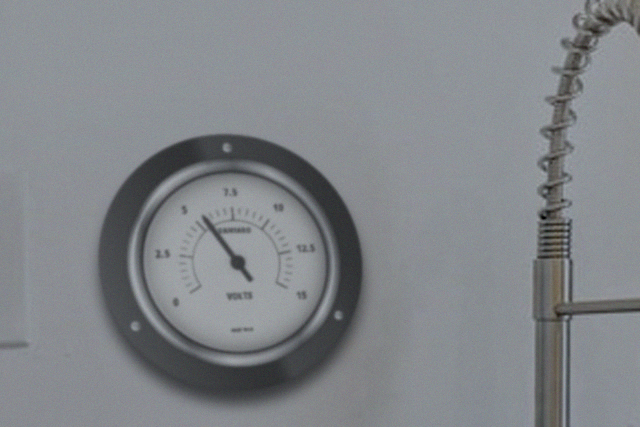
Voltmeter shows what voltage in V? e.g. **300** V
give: **5.5** V
